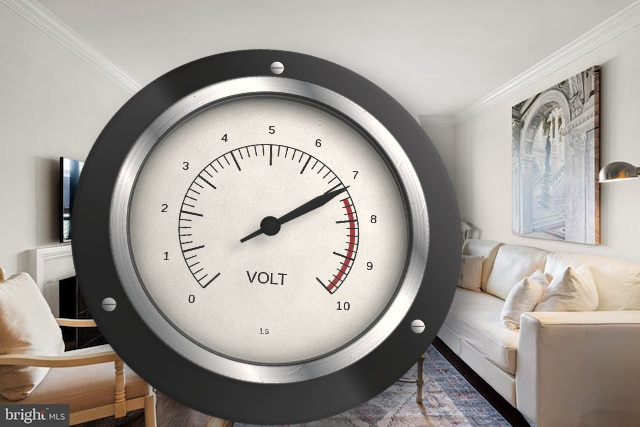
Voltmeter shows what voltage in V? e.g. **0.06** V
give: **7.2** V
